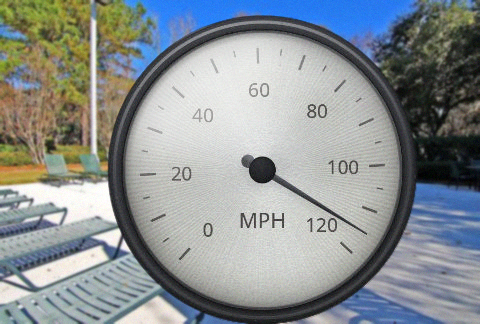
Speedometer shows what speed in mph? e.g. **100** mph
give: **115** mph
